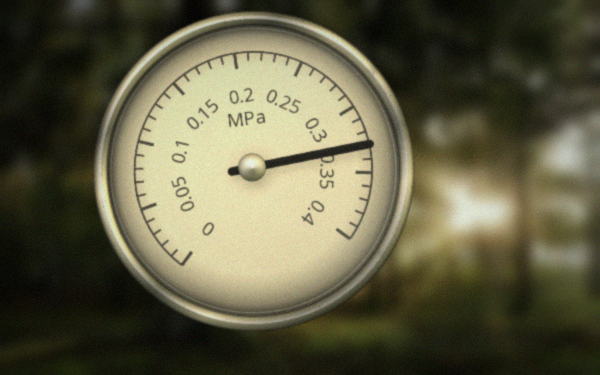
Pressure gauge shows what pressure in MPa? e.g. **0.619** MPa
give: **0.33** MPa
